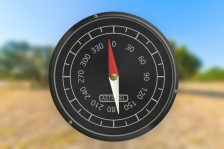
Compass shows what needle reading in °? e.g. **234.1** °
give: **352.5** °
